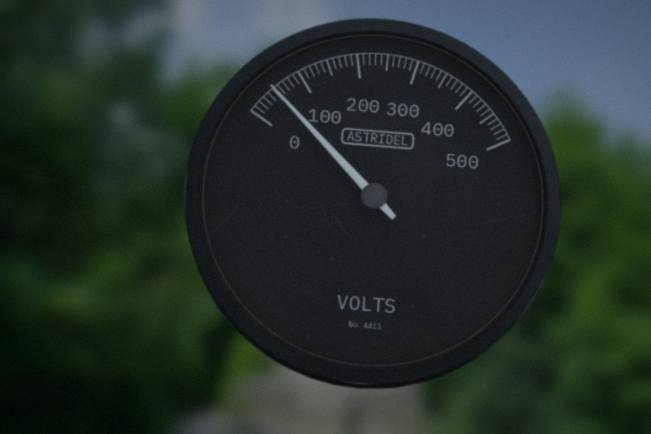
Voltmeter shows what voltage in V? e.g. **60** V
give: **50** V
